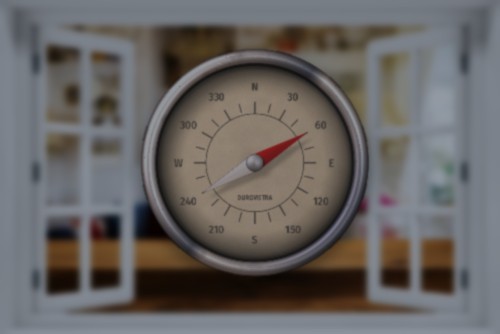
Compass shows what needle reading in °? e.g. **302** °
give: **60** °
